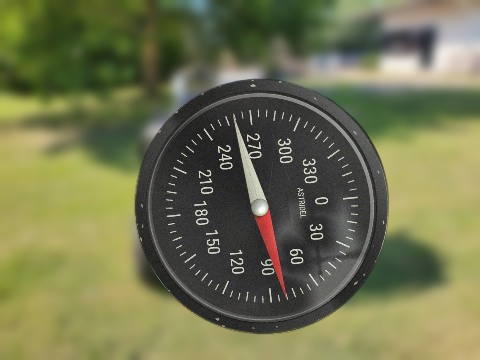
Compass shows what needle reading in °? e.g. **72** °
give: **80** °
